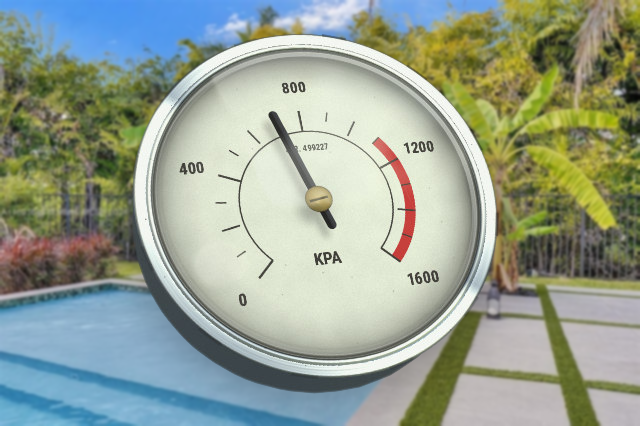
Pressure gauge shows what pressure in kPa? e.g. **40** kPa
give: **700** kPa
